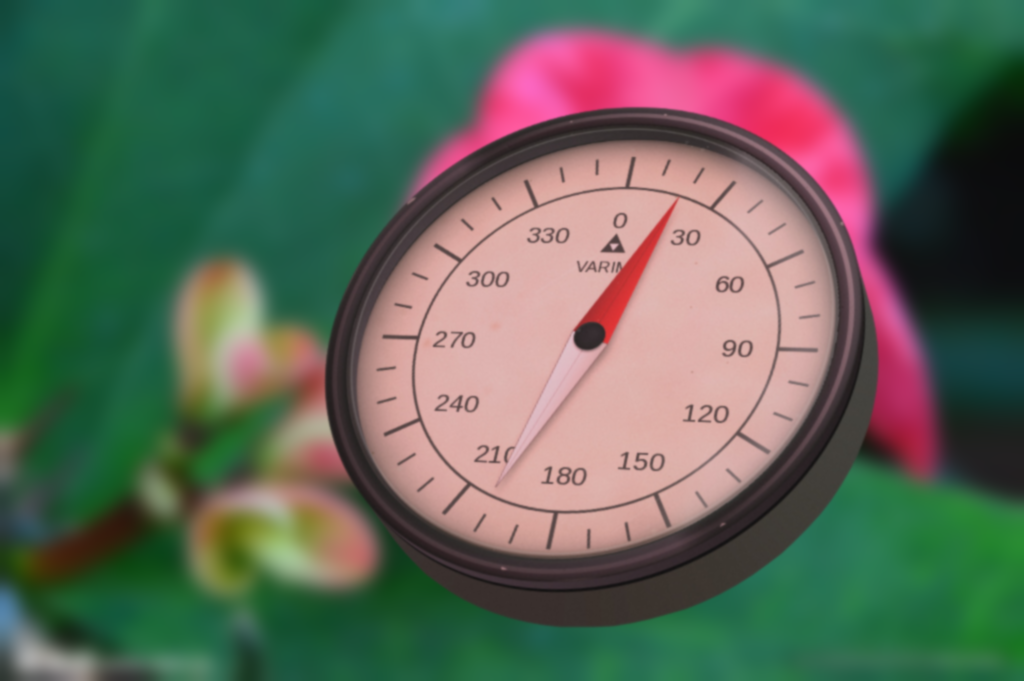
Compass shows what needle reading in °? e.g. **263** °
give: **20** °
